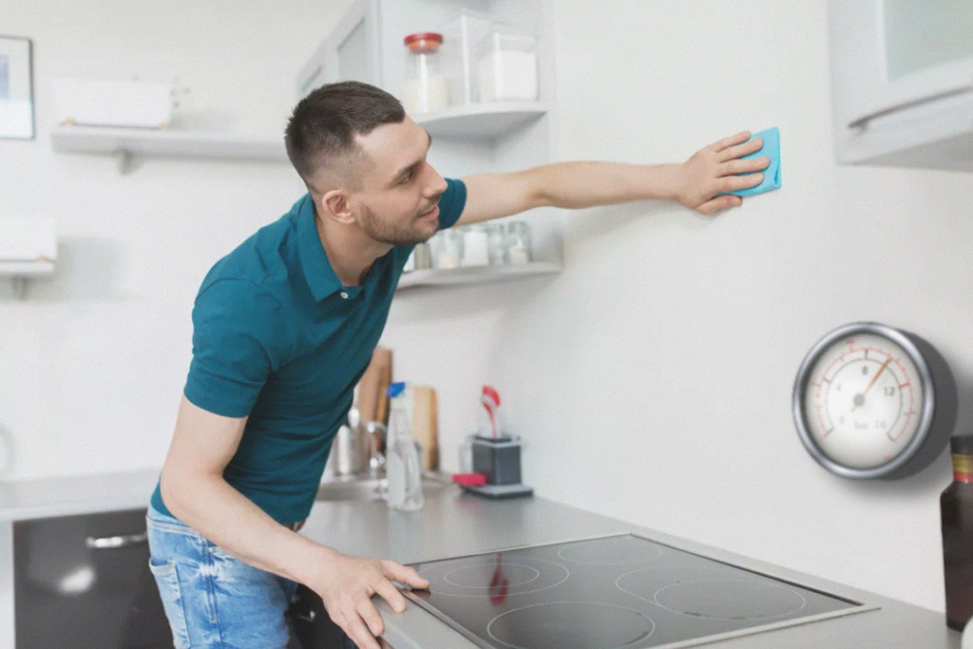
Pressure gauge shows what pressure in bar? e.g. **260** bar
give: **10** bar
